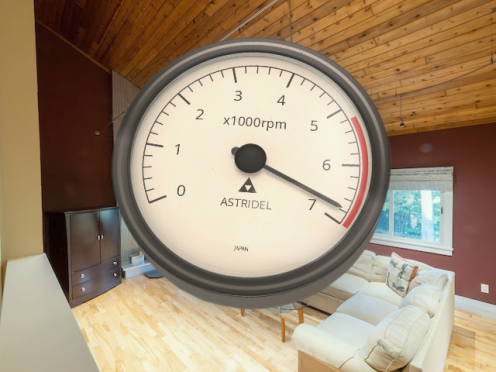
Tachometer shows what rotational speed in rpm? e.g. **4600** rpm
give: **6800** rpm
